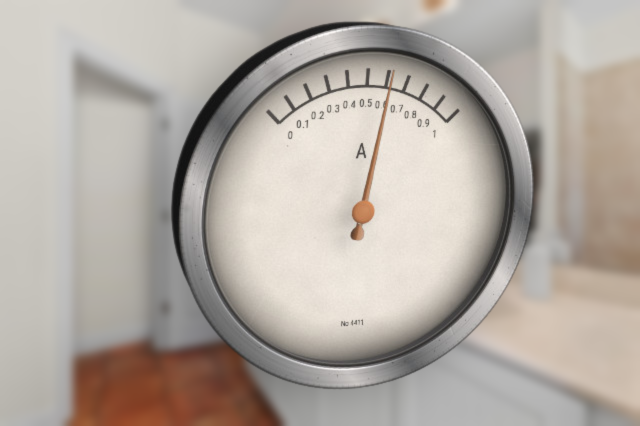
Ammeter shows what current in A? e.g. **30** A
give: **0.6** A
